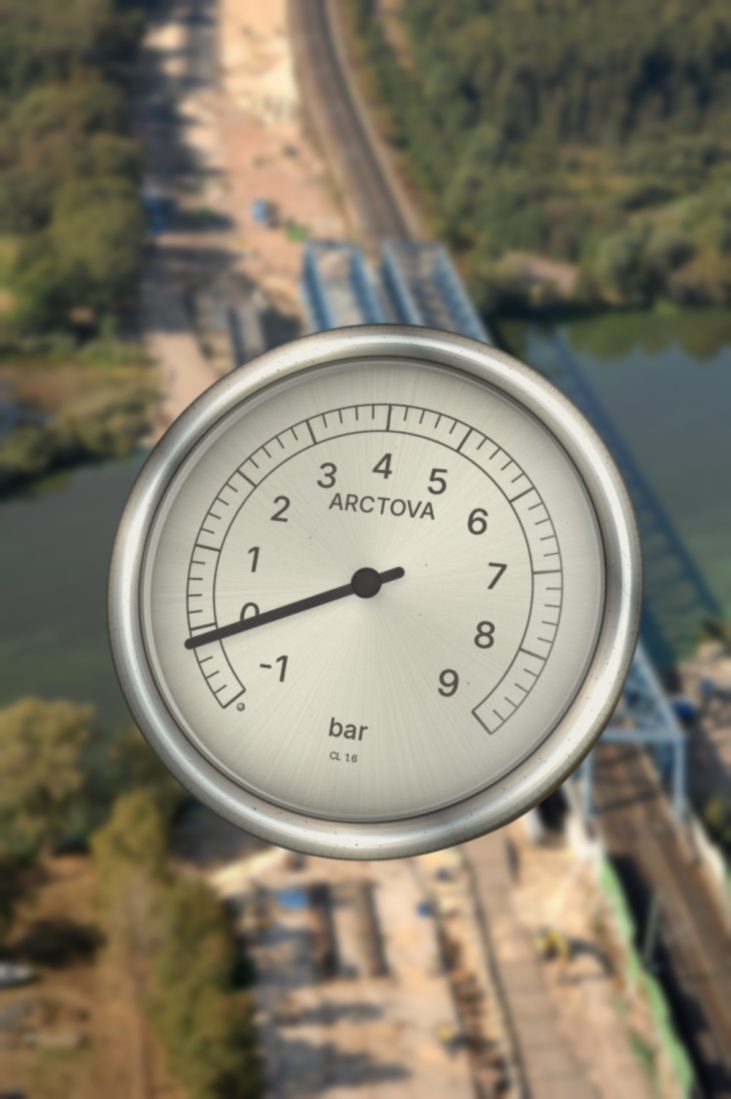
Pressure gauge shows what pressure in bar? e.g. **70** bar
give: **-0.2** bar
